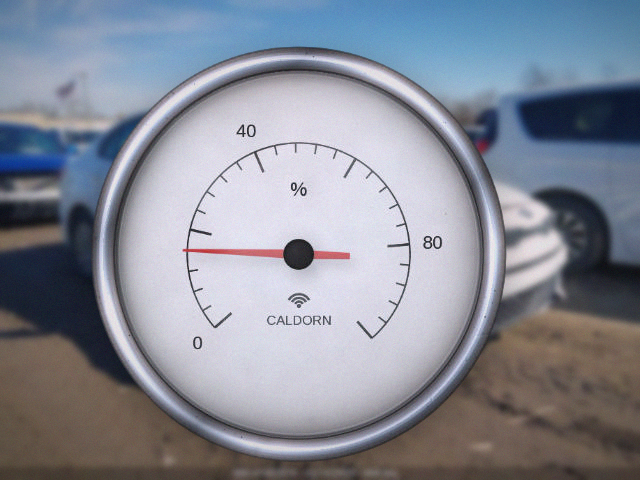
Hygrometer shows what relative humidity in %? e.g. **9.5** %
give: **16** %
